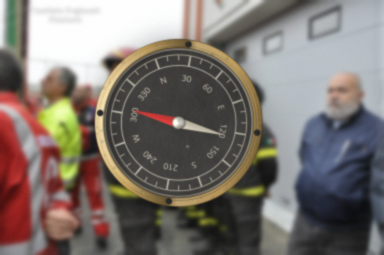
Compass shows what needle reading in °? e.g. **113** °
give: **305** °
